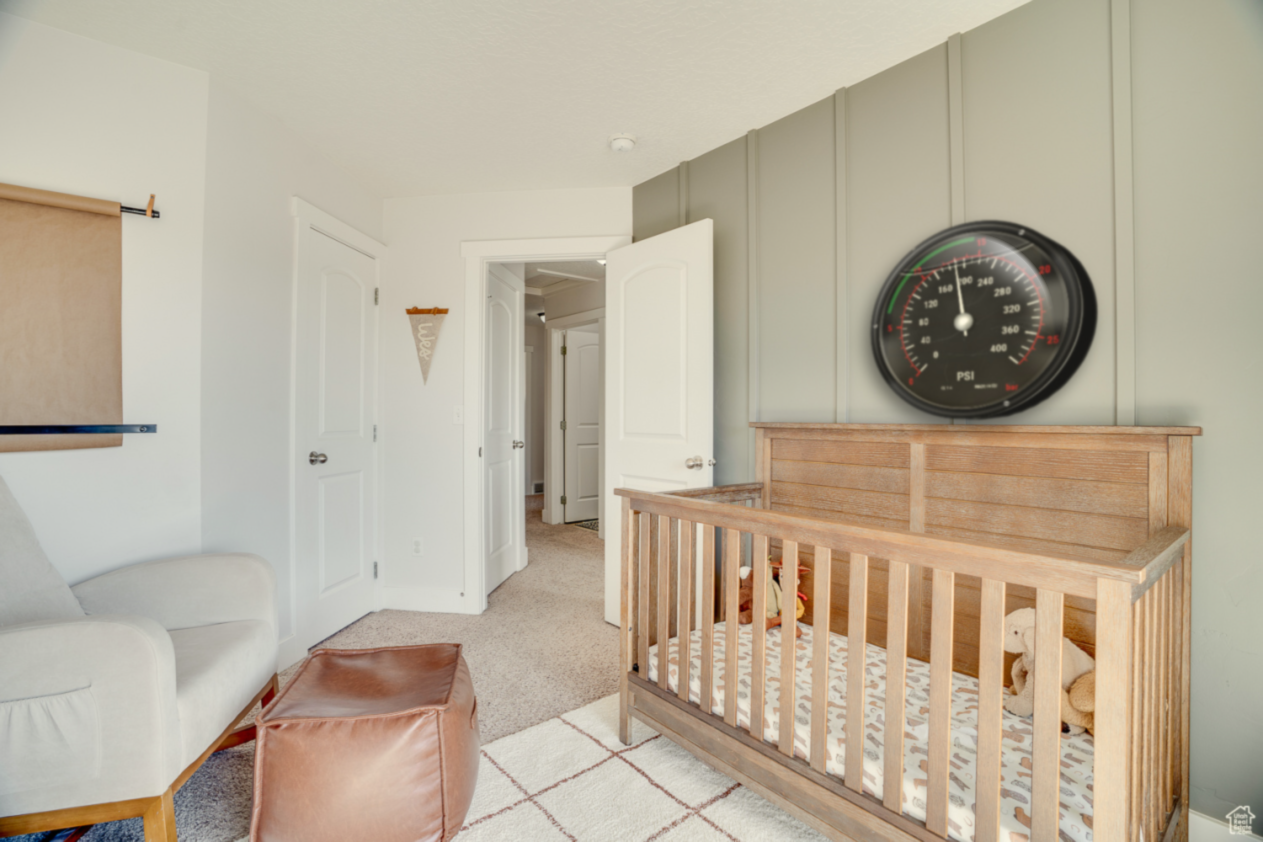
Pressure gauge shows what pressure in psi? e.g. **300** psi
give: **190** psi
